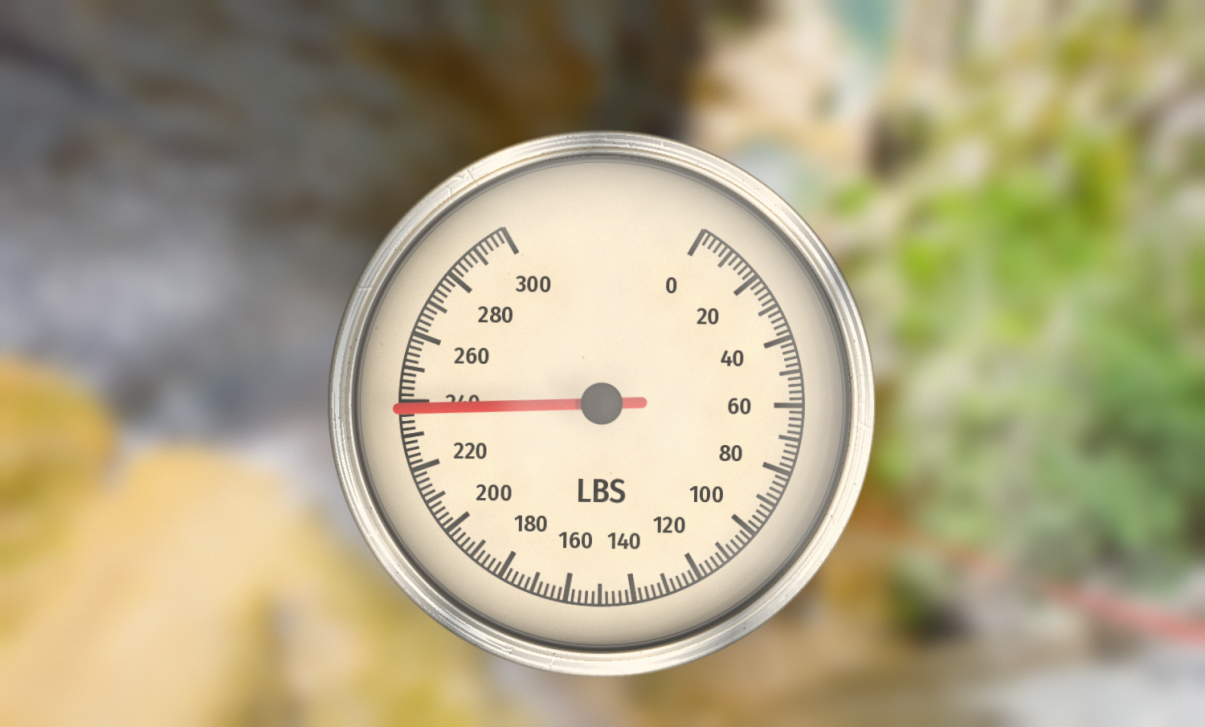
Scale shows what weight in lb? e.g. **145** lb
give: **238** lb
